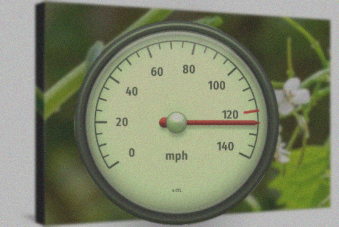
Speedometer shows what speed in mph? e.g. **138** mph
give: **125** mph
